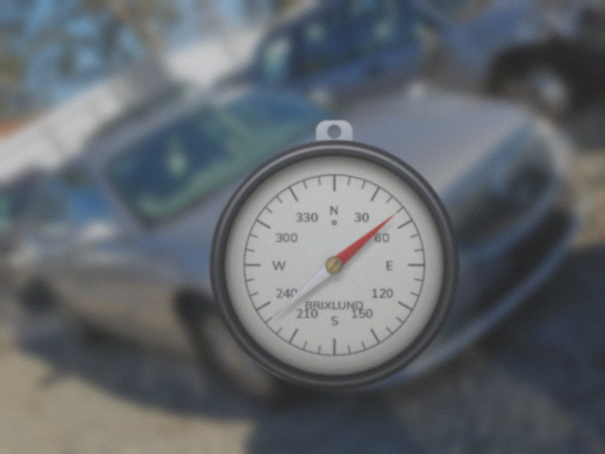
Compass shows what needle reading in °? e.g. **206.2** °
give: **50** °
